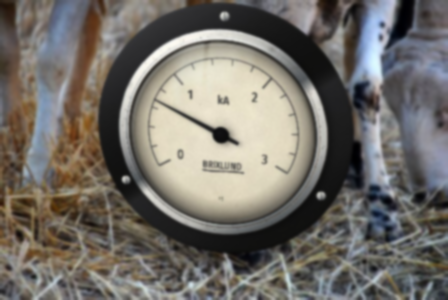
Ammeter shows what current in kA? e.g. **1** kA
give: **0.7** kA
